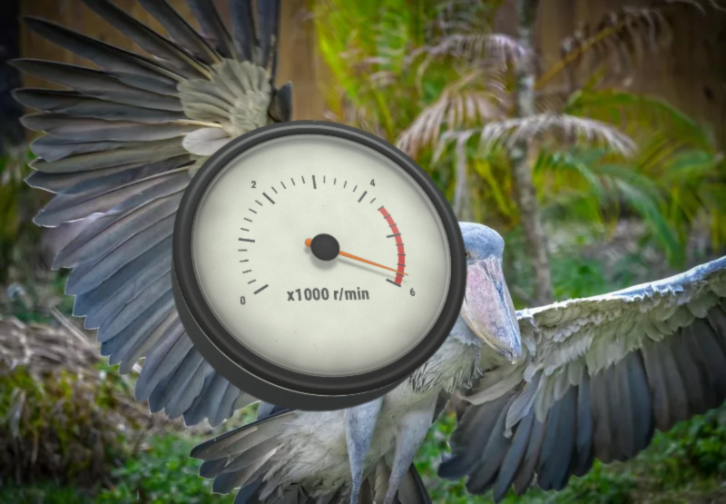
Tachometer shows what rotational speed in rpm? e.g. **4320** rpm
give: **5800** rpm
